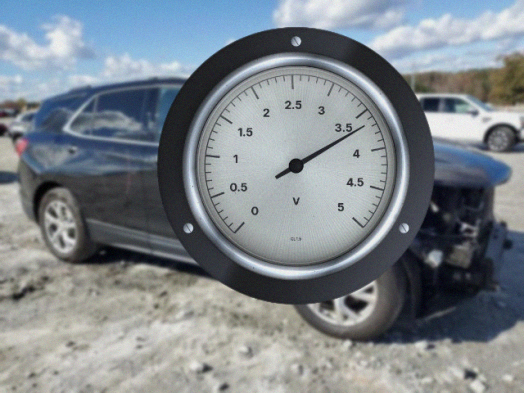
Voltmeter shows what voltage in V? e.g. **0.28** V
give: **3.65** V
